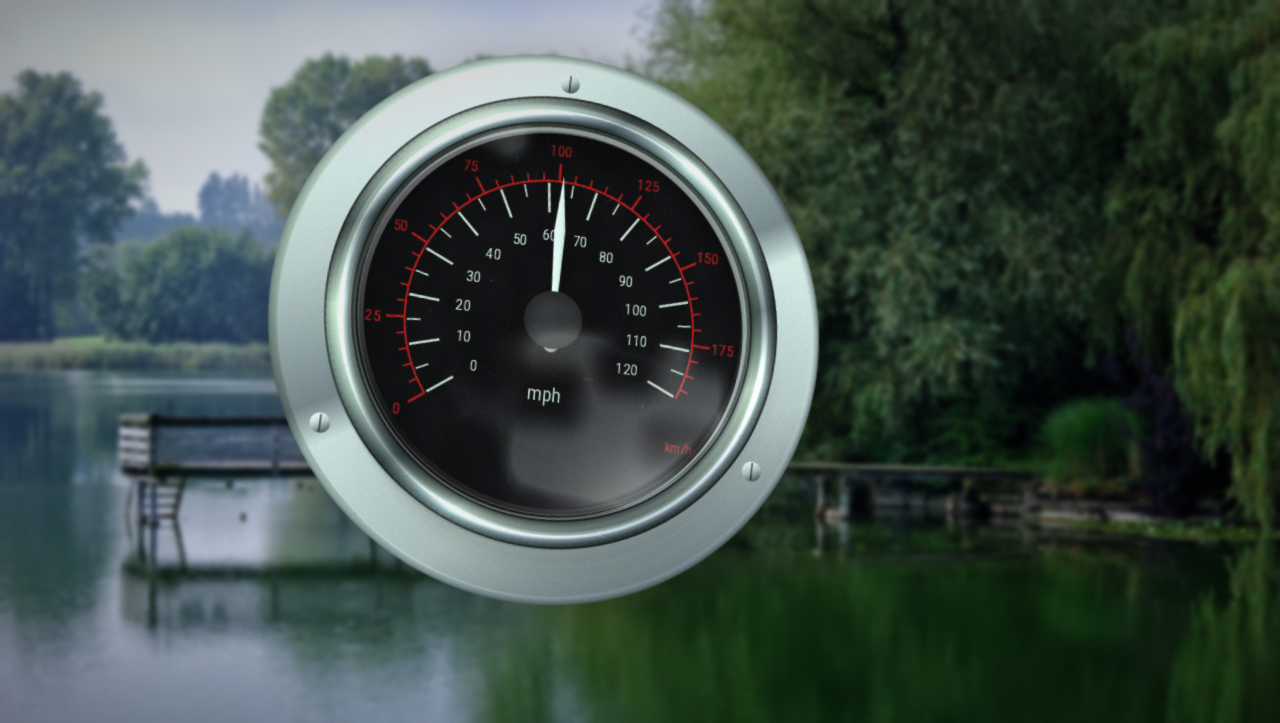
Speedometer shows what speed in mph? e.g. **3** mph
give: **62.5** mph
